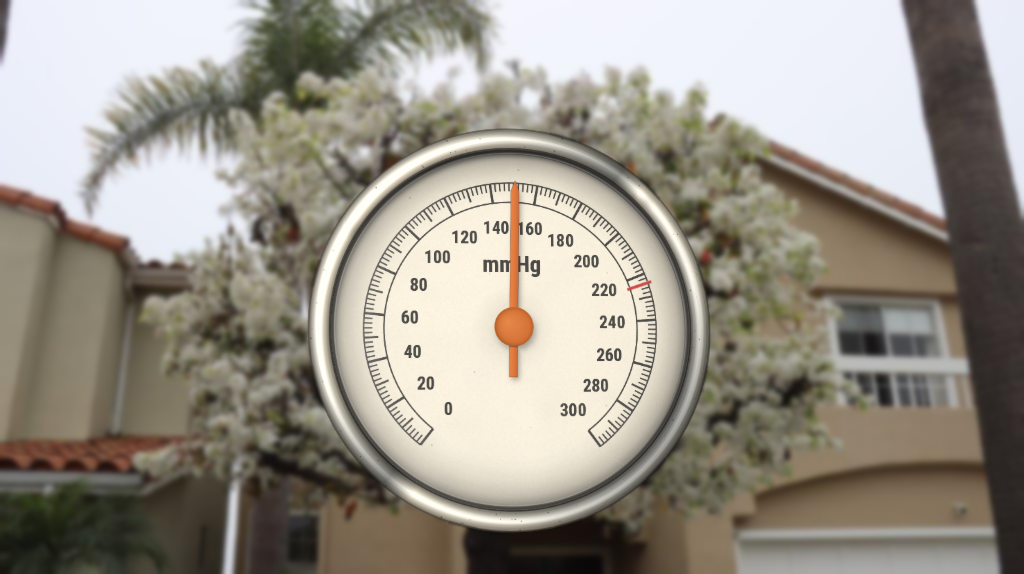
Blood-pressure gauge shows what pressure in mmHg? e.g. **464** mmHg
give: **150** mmHg
